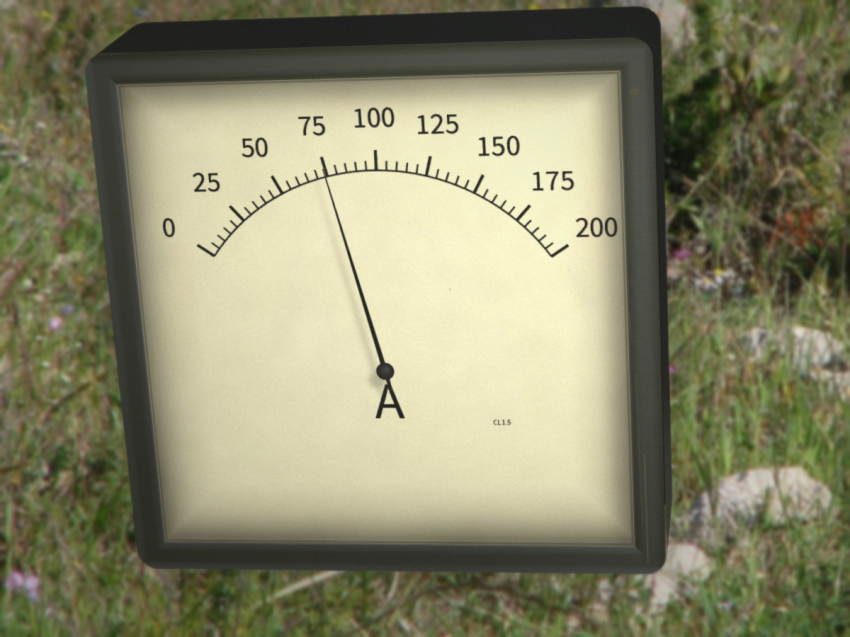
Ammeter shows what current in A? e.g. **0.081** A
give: **75** A
